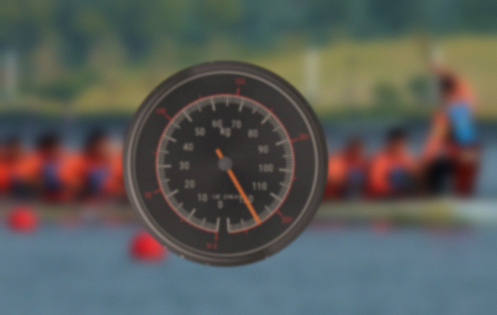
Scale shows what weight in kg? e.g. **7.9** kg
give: **120** kg
